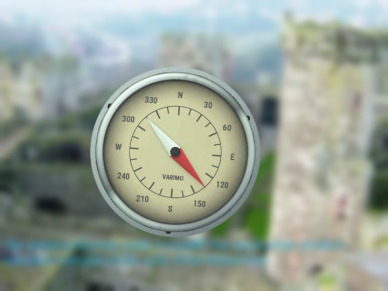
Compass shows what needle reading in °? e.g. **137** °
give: **135** °
